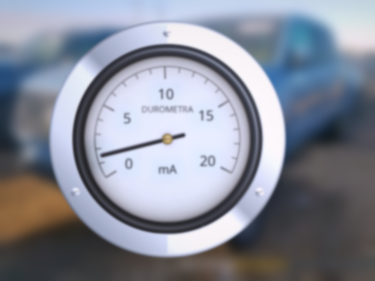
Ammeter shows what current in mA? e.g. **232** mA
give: **1.5** mA
